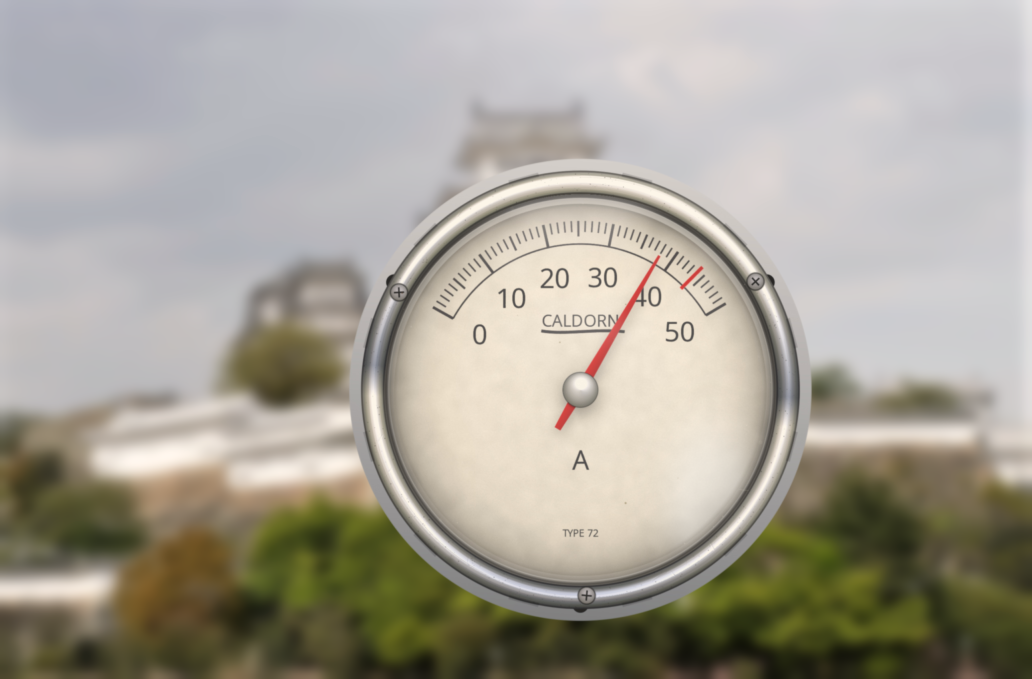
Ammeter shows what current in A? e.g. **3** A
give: **38** A
